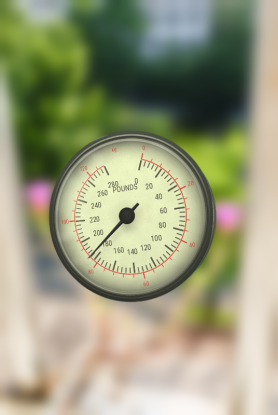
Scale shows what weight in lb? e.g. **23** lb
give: **184** lb
